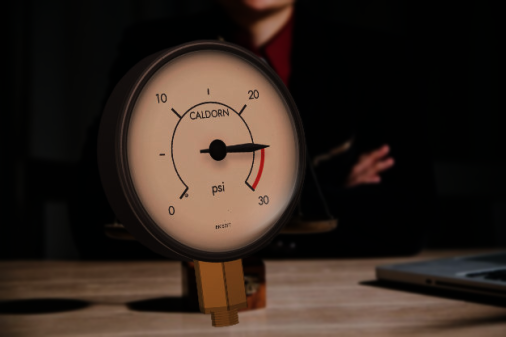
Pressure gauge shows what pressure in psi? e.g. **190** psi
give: **25** psi
